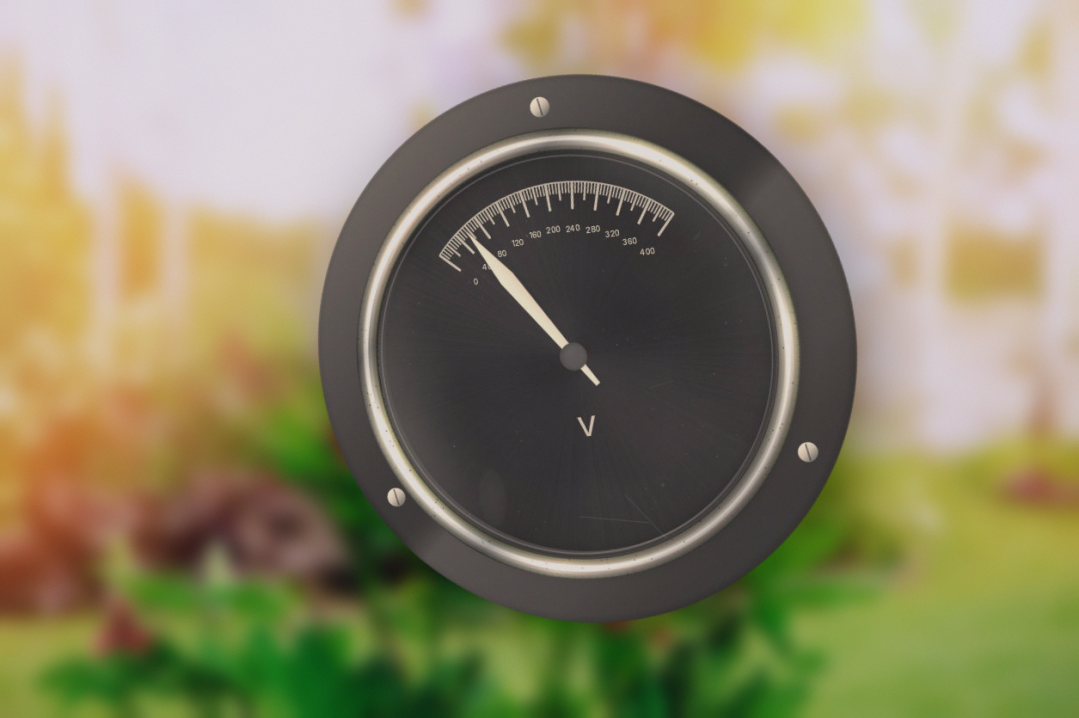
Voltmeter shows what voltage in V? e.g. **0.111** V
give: **60** V
